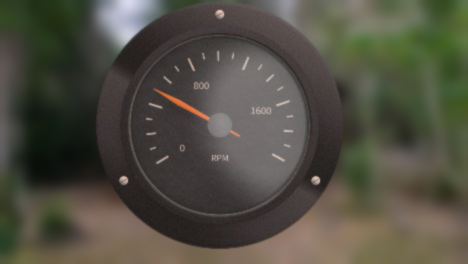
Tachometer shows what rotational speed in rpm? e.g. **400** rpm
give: **500** rpm
